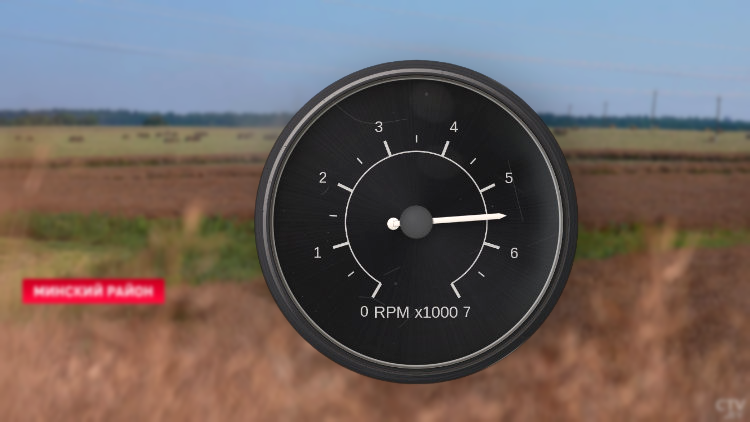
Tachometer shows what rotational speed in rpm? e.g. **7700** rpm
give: **5500** rpm
